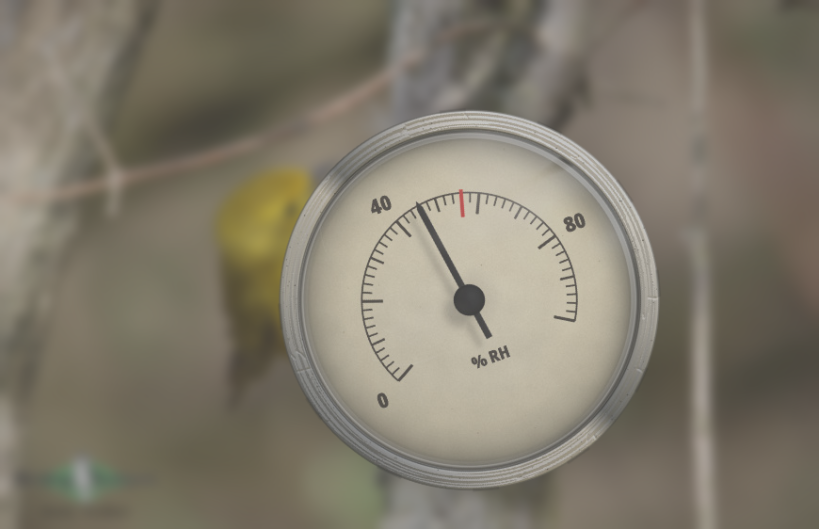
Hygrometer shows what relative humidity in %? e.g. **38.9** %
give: **46** %
